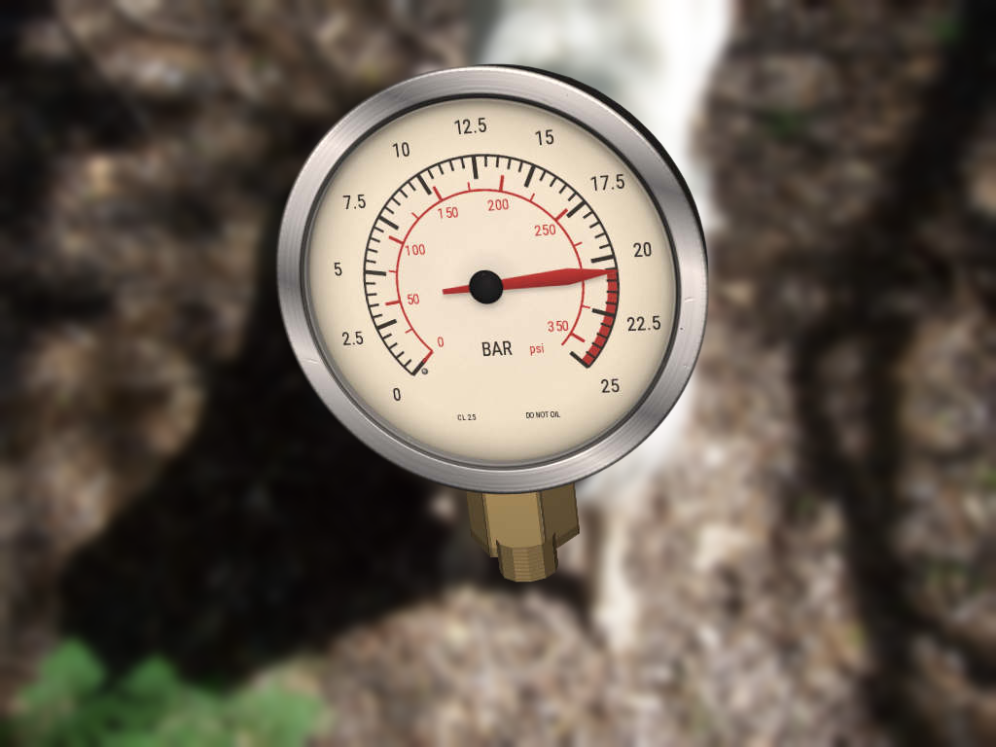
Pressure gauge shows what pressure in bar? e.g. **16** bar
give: **20.5** bar
